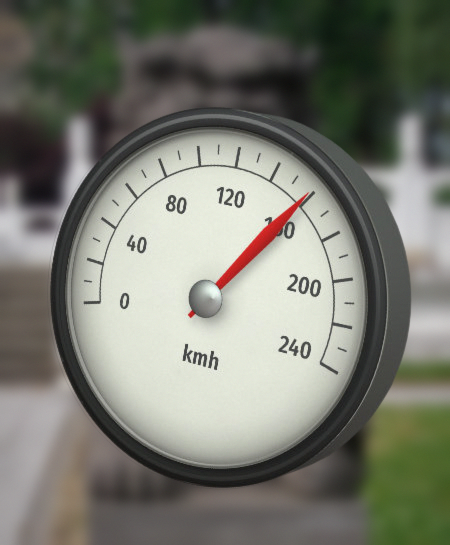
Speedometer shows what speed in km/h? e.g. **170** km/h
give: **160** km/h
